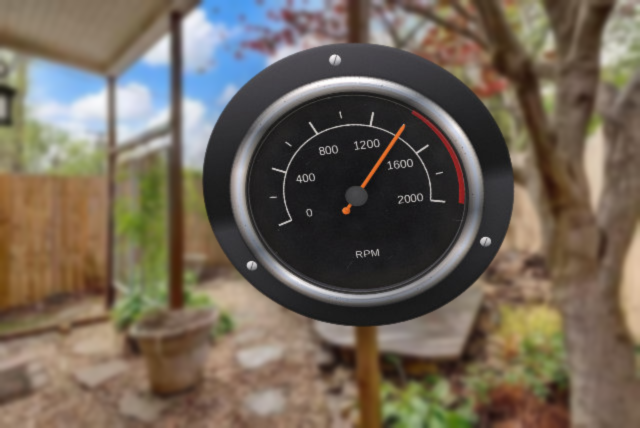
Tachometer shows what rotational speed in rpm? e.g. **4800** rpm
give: **1400** rpm
